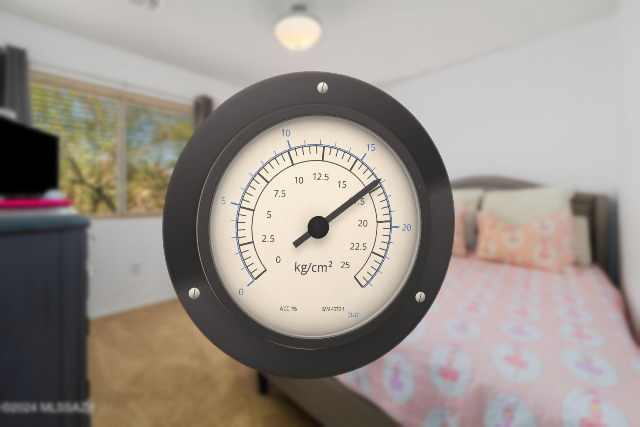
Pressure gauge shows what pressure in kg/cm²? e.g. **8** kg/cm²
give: **17** kg/cm²
